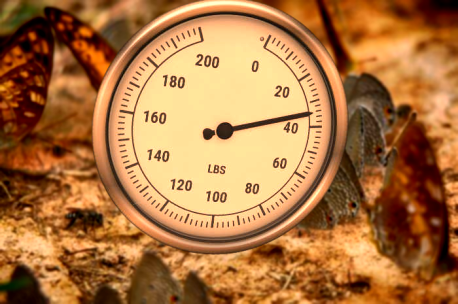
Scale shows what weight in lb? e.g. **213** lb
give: **34** lb
